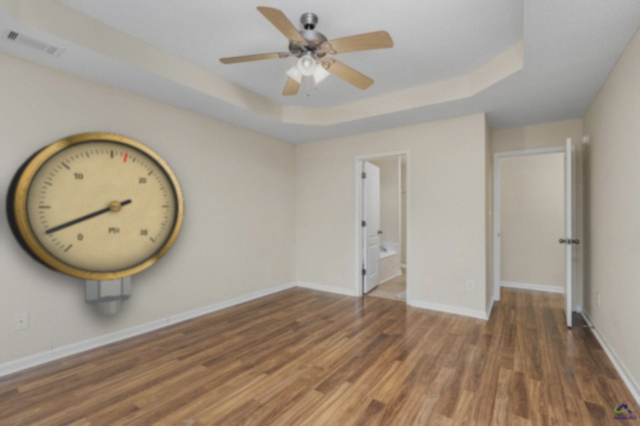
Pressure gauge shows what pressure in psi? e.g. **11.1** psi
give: **2.5** psi
